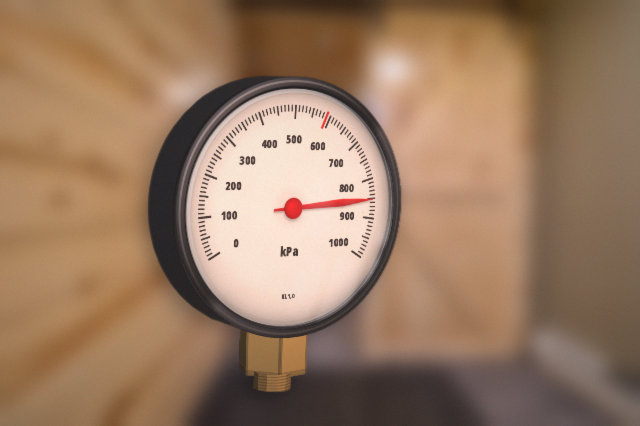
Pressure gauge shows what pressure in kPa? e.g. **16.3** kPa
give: **850** kPa
